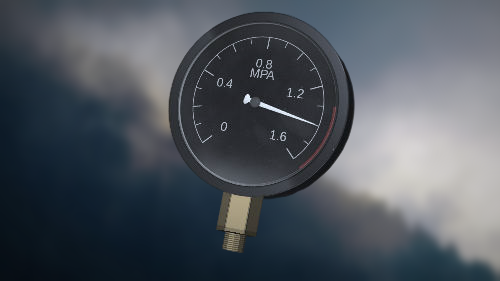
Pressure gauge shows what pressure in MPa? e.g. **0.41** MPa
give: **1.4** MPa
